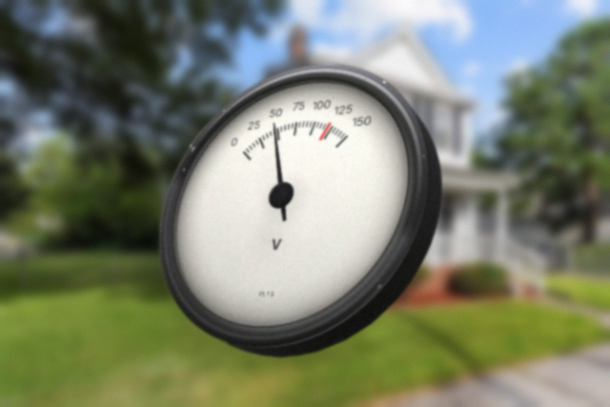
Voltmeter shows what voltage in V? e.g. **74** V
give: **50** V
